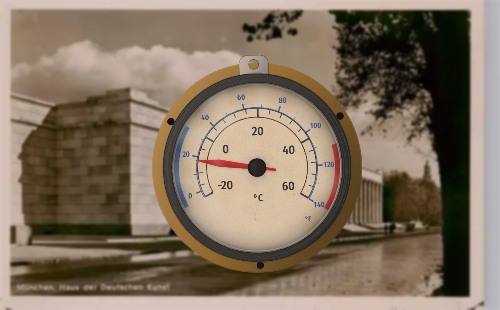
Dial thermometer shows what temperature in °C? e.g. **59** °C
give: **-8** °C
